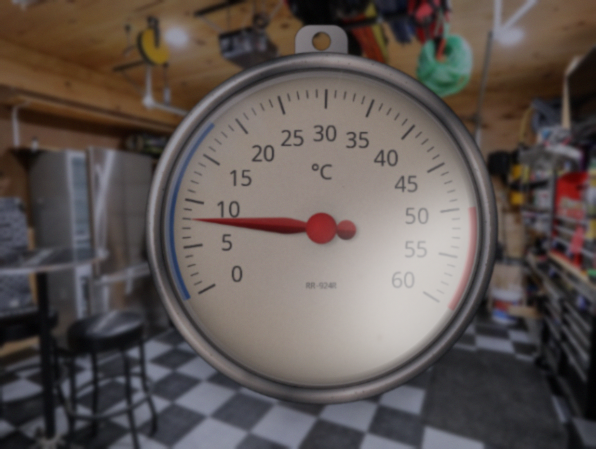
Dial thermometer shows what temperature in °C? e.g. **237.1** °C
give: **8** °C
